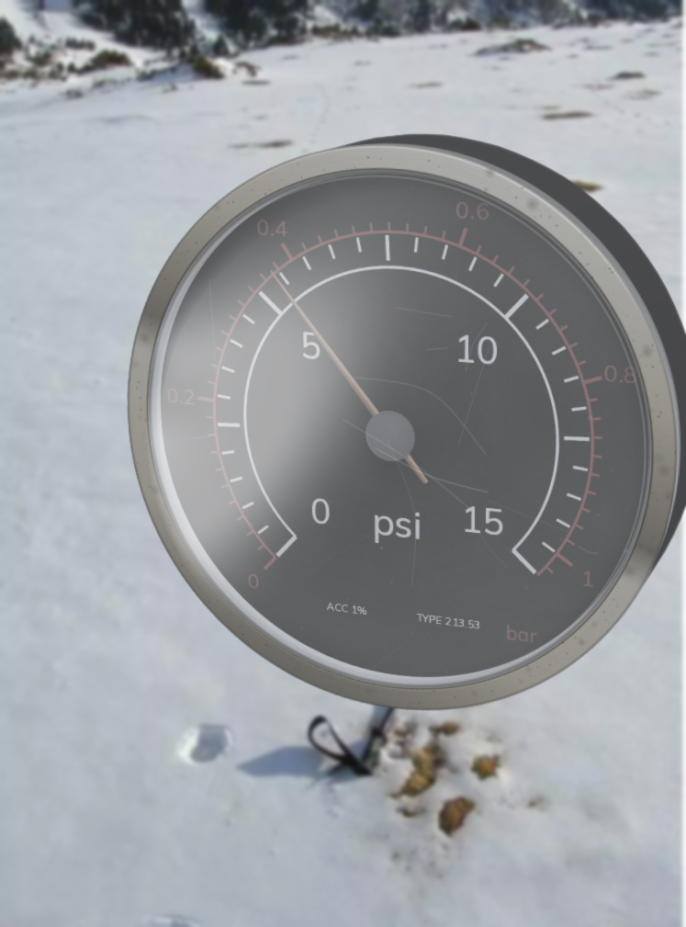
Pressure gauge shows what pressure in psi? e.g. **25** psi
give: **5.5** psi
